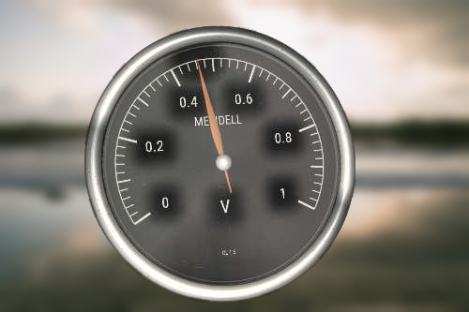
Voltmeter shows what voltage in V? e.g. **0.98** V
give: **0.46** V
